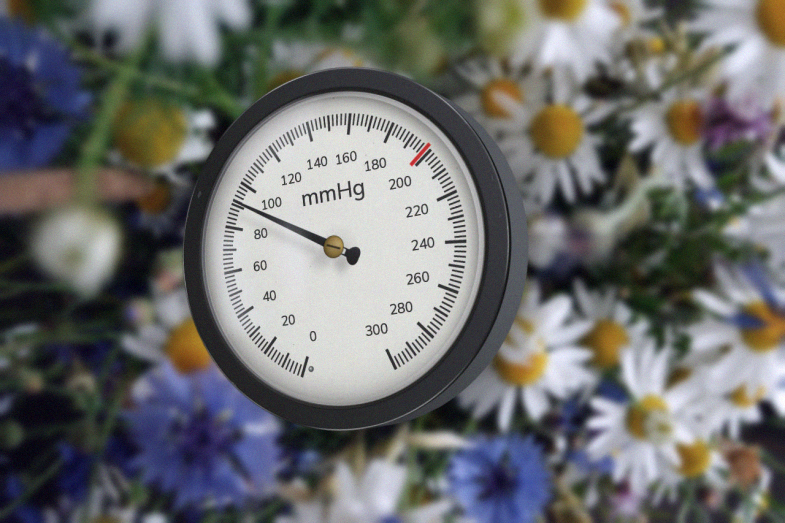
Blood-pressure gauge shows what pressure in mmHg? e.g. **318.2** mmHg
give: **92** mmHg
